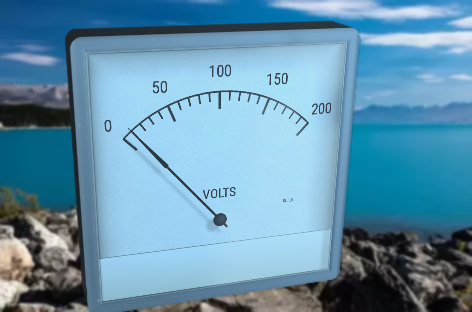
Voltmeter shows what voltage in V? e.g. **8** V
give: **10** V
